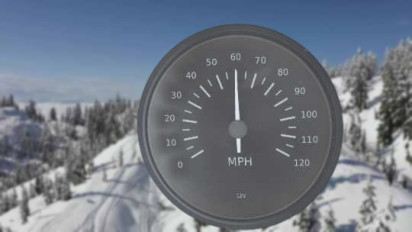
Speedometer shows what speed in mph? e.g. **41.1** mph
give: **60** mph
